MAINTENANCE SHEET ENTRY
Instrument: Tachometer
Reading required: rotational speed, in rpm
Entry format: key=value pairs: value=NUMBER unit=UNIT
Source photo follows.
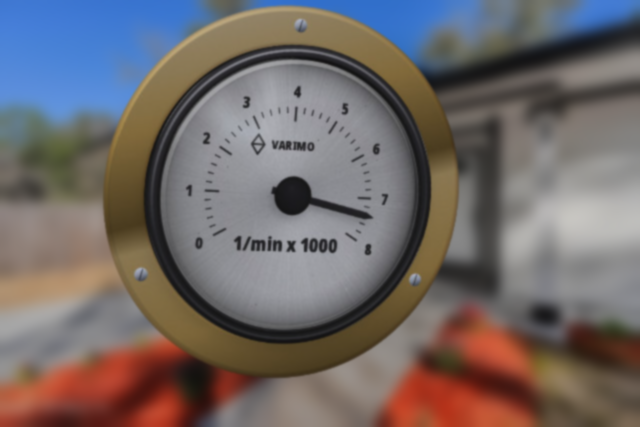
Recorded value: value=7400 unit=rpm
